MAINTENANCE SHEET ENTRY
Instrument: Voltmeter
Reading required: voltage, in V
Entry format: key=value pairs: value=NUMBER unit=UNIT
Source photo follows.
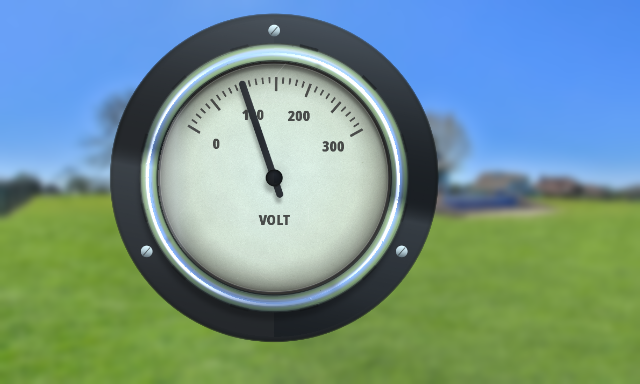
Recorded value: value=100 unit=V
